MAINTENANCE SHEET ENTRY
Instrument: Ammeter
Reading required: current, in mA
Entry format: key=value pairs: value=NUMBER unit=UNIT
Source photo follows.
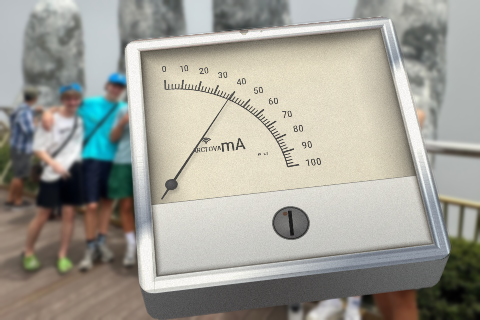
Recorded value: value=40 unit=mA
